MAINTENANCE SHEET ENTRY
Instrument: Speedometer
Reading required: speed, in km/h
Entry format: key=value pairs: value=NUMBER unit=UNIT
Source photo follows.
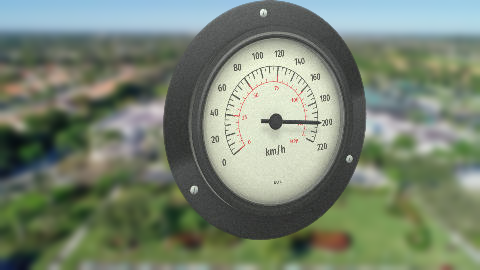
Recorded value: value=200 unit=km/h
